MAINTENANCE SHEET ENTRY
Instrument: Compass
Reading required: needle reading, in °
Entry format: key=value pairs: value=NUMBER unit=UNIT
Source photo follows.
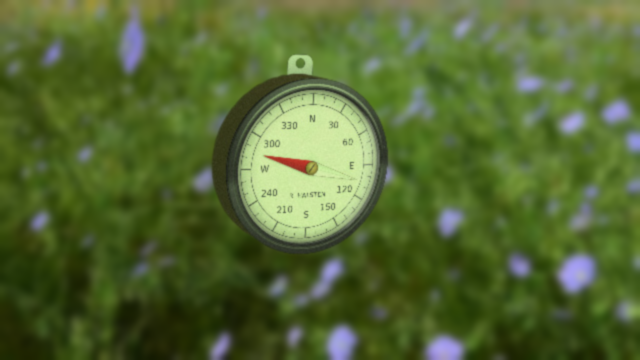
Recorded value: value=285 unit=°
